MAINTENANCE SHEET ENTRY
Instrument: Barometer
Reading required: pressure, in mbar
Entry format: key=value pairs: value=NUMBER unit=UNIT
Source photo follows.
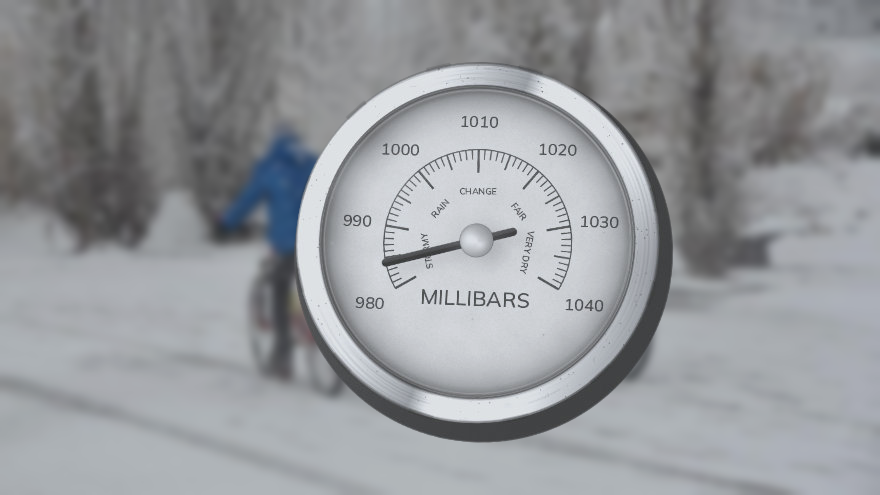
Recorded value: value=984 unit=mbar
